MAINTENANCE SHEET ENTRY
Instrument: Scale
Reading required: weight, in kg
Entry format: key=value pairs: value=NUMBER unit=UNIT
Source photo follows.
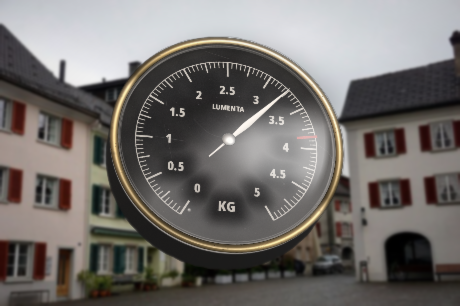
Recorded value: value=3.25 unit=kg
